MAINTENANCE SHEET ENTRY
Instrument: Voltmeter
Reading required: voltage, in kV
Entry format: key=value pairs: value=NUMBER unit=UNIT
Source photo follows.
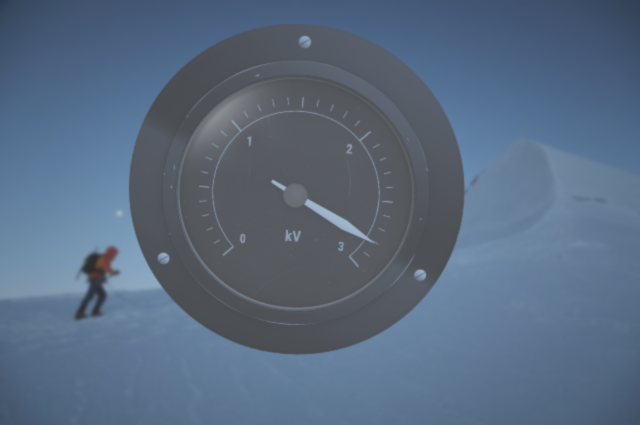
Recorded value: value=2.8 unit=kV
